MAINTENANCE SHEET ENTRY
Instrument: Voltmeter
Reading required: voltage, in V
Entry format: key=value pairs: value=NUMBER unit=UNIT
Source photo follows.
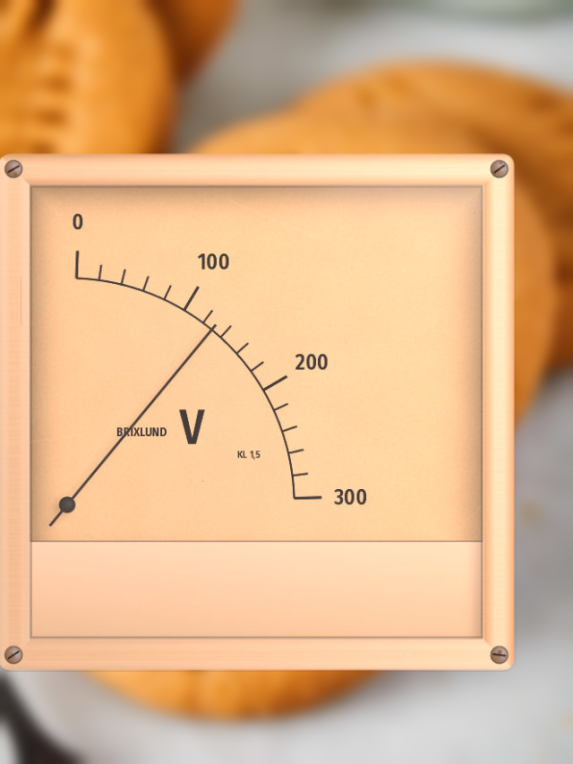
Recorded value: value=130 unit=V
